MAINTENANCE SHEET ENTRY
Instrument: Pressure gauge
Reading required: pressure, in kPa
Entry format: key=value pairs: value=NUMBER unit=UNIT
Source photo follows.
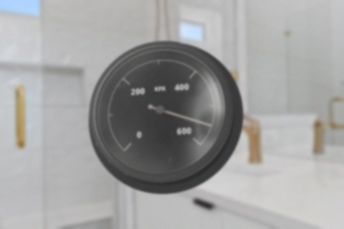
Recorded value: value=550 unit=kPa
